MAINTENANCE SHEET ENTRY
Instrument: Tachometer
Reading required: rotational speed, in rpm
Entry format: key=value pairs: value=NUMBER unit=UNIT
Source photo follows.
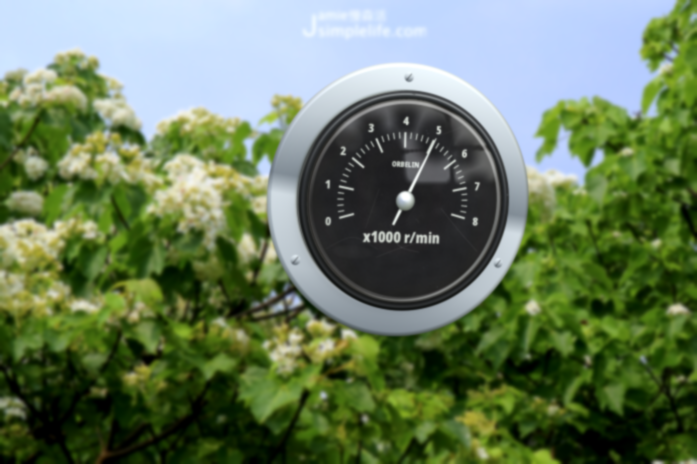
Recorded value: value=5000 unit=rpm
